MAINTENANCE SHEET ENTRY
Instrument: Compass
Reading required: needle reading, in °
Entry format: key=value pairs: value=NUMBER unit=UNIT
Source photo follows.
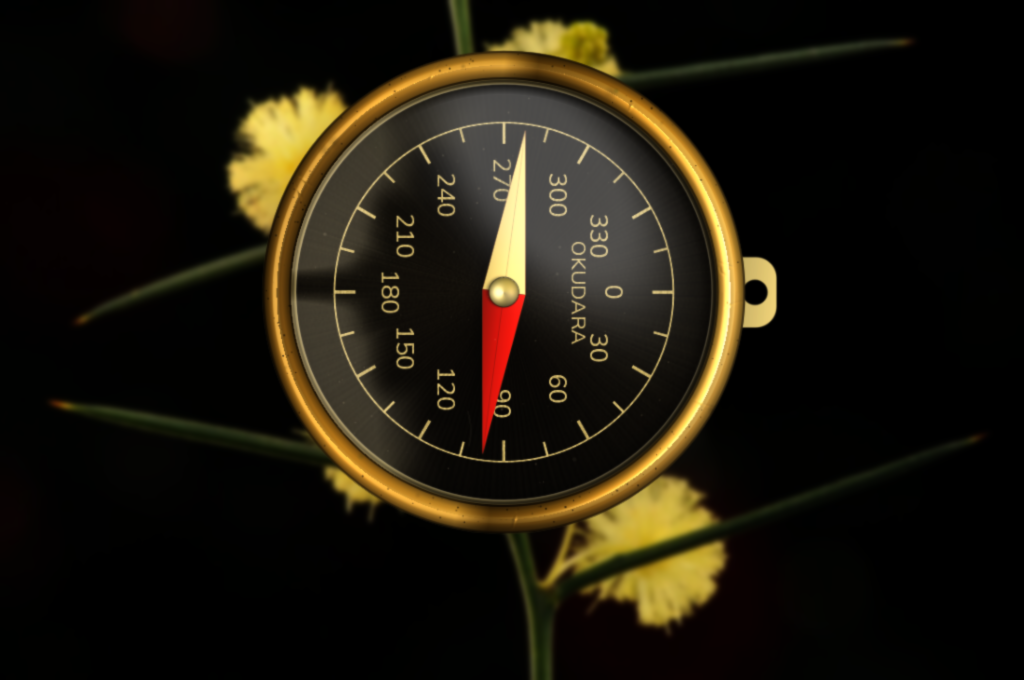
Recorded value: value=97.5 unit=°
